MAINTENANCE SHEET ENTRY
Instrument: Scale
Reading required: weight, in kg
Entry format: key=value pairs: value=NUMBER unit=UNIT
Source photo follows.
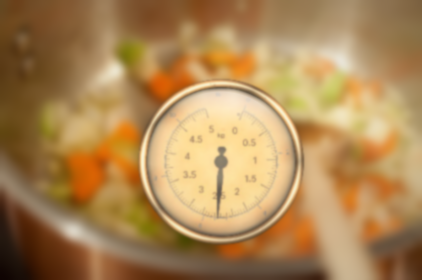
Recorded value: value=2.5 unit=kg
